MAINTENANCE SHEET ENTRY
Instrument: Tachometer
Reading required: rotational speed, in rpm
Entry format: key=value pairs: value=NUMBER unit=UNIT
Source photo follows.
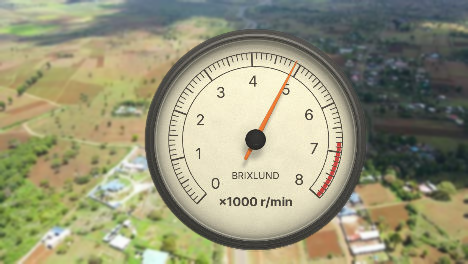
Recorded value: value=4900 unit=rpm
